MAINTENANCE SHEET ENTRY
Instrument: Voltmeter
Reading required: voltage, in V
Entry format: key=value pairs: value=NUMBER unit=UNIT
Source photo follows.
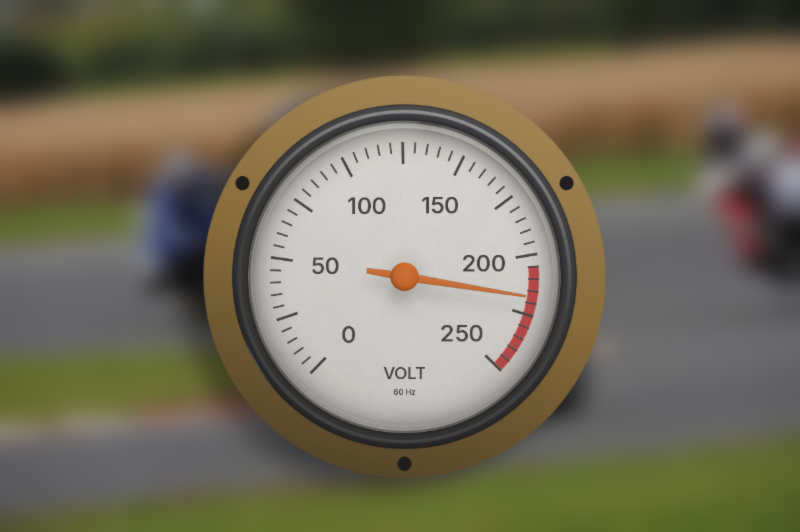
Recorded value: value=217.5 unit=V
